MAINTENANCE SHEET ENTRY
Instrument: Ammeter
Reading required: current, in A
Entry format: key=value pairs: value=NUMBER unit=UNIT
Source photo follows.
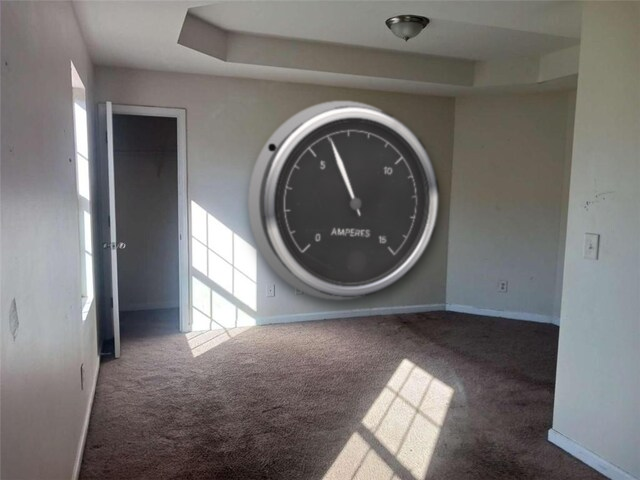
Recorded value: value=6 unit=A
